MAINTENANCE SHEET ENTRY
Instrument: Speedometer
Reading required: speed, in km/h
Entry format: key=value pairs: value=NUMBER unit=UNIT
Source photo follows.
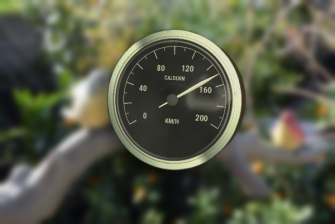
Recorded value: value=150 unit=km/h
